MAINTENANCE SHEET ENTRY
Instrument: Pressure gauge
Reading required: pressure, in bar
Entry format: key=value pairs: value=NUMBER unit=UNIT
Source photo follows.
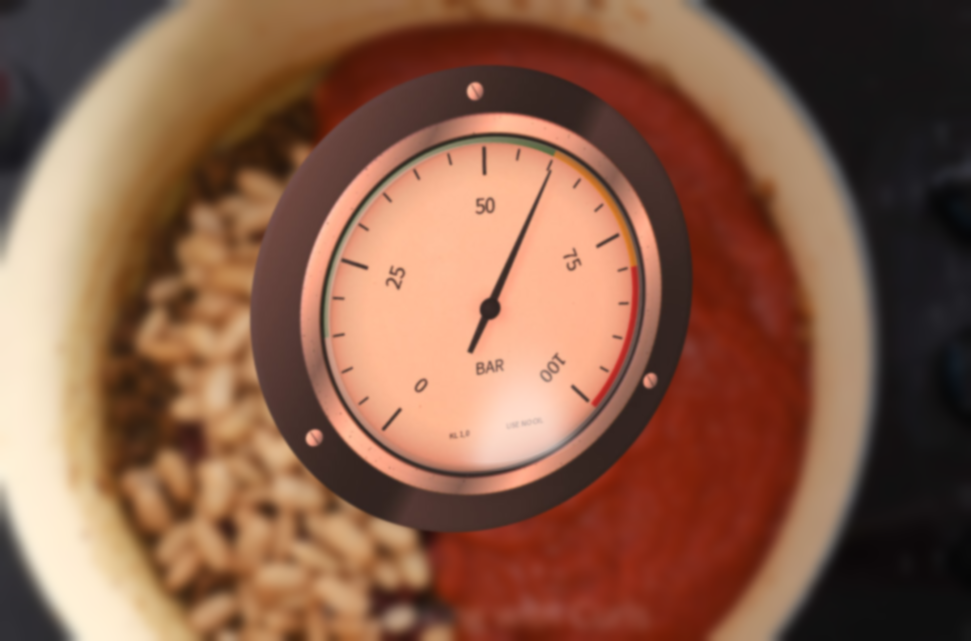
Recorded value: value=60 unit=bar
